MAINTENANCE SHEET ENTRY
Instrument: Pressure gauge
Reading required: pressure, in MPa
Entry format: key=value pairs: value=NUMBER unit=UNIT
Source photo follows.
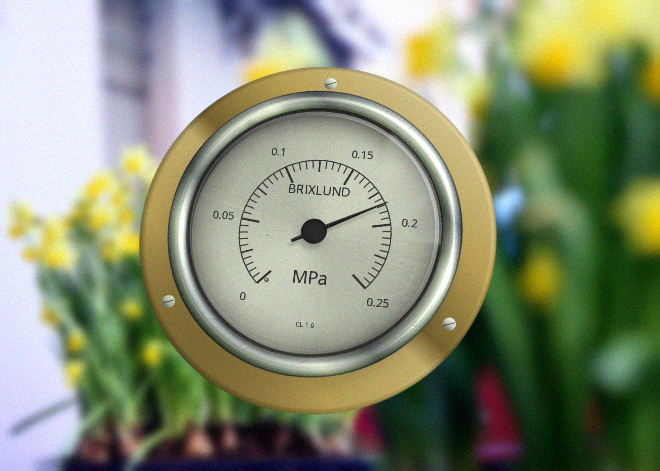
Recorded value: value=0.185 unit=MPa
